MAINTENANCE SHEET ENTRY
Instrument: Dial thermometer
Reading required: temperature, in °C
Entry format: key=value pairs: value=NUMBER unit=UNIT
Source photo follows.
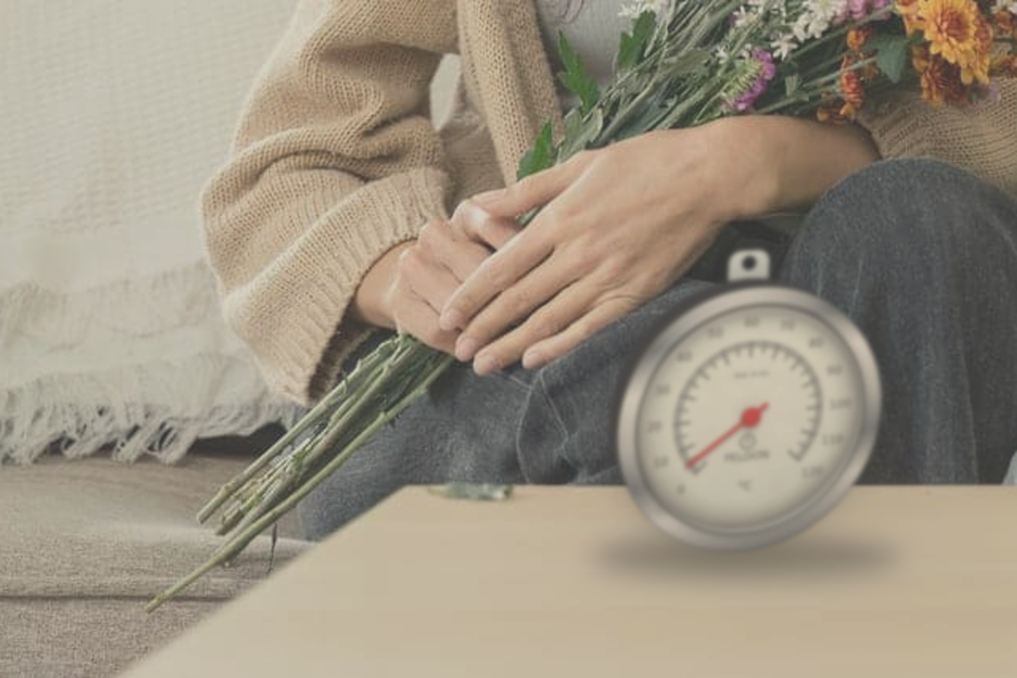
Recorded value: value=5 unit=°C
